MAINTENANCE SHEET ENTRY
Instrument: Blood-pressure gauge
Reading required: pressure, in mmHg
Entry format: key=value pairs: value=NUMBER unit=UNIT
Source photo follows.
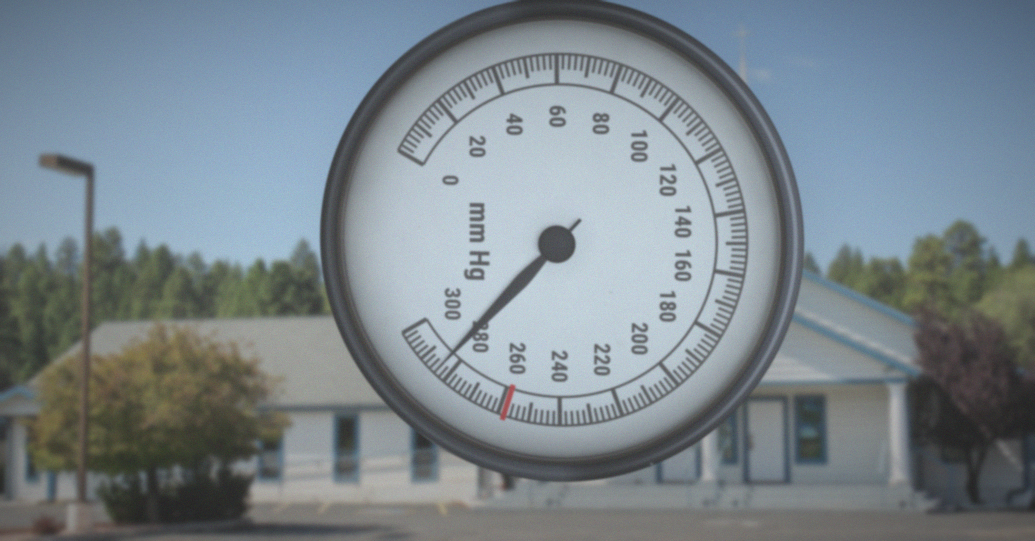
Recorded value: value=284 unit=mmHg
